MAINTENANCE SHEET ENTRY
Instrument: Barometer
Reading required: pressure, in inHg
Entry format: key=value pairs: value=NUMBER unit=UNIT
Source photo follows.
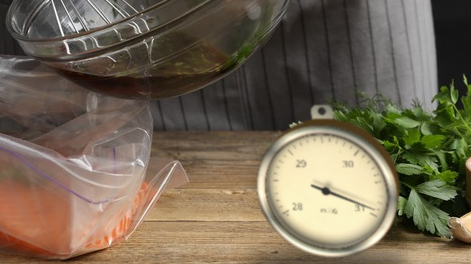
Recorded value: value=30.9 unit=inHg
